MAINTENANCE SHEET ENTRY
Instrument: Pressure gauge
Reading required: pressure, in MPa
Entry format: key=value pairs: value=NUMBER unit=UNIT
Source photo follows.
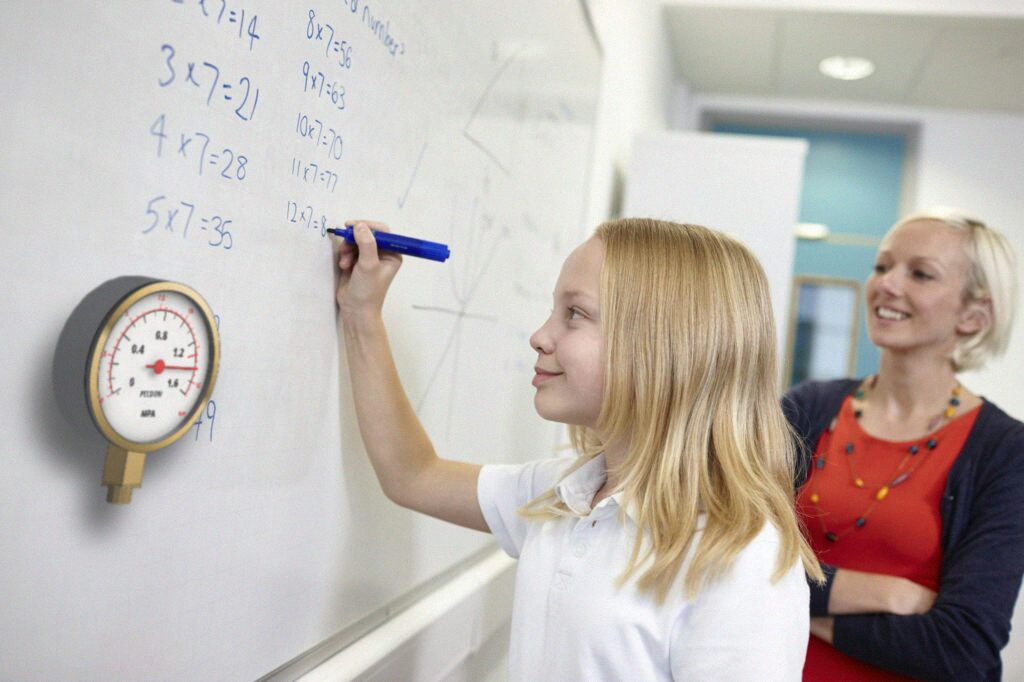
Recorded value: value=1.4 unit=MPa
